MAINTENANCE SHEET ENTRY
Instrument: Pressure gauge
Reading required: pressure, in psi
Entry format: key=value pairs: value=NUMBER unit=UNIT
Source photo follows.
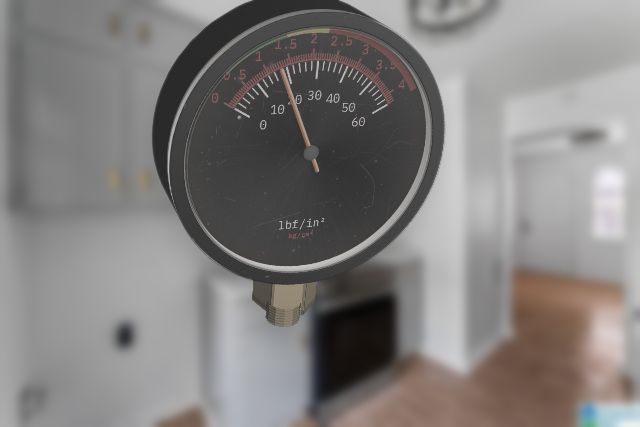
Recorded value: value=18 unit=psi
